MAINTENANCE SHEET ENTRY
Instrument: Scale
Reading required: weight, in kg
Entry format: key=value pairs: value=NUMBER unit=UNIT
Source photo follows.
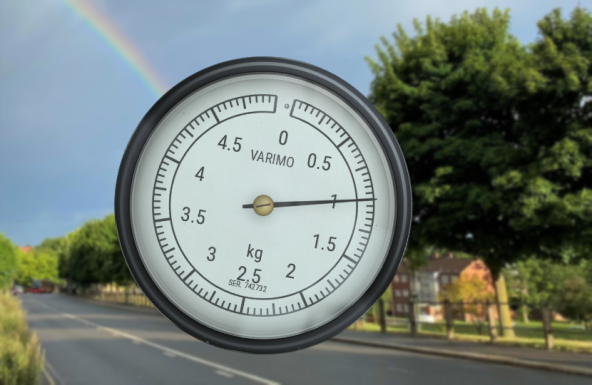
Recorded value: value=1 unit=kg
